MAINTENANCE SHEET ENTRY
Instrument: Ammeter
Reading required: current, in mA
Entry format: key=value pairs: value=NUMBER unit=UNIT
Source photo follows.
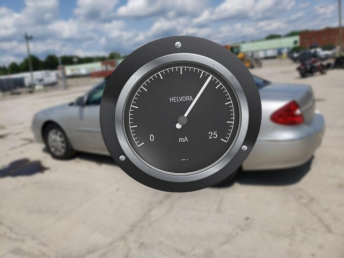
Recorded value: value=16 unit=mA
